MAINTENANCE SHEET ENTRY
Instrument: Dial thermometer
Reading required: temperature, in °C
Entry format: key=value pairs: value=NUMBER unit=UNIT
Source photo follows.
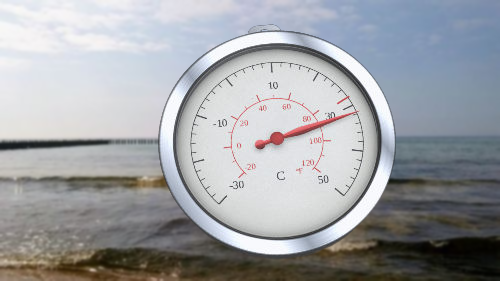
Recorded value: value=32 unit=°C
